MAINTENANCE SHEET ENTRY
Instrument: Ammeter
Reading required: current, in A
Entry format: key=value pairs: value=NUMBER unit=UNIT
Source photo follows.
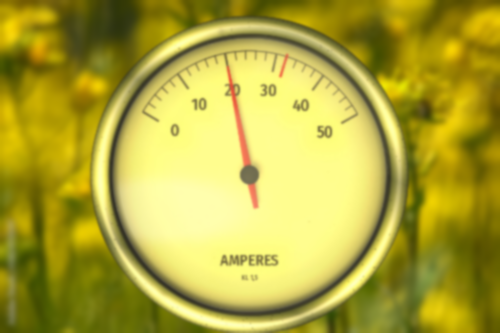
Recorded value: value=20 unit=A
